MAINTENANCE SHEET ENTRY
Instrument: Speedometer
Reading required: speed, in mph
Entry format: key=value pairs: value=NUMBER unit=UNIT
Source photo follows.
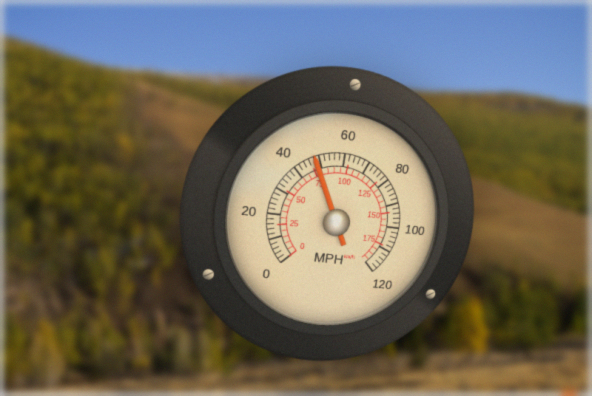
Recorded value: value=48 unit=mph
